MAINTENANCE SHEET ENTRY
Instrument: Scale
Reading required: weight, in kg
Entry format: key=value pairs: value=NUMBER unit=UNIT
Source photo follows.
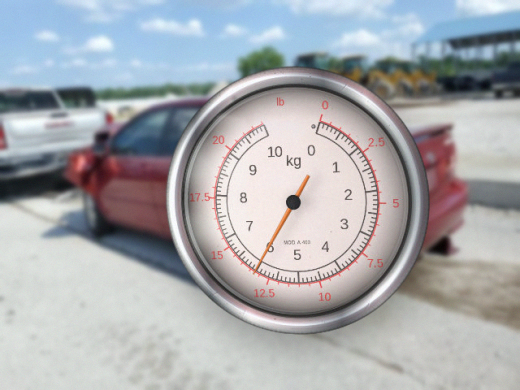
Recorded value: value=6 unit=kg
